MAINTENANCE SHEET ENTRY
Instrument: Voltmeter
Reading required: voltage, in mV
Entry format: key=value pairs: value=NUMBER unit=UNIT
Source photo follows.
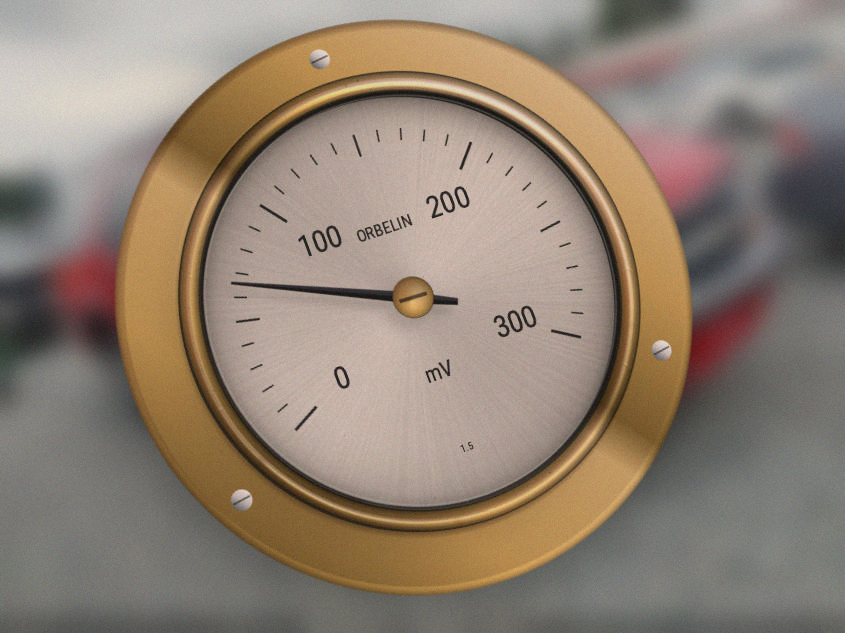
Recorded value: value=65 unit=mV
